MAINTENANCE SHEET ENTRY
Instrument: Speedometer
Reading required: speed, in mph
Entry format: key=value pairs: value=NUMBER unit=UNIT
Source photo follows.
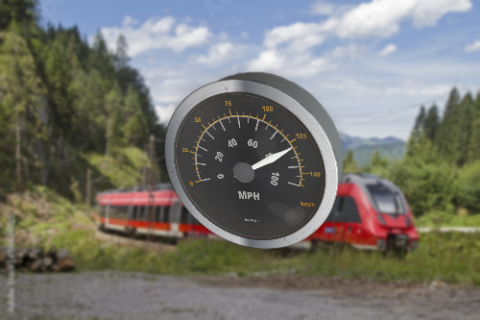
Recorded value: value=80 unit=mph
